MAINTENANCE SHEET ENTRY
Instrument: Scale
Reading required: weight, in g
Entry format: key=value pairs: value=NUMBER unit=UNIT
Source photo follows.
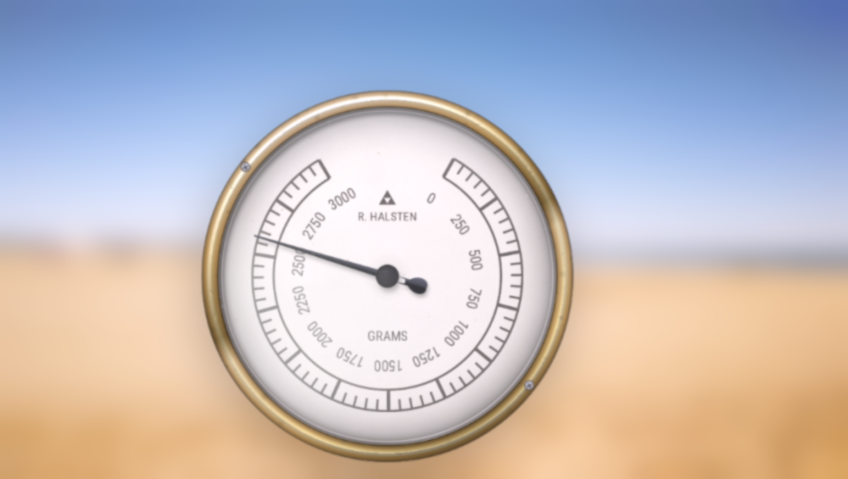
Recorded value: value=2575 unit=g
